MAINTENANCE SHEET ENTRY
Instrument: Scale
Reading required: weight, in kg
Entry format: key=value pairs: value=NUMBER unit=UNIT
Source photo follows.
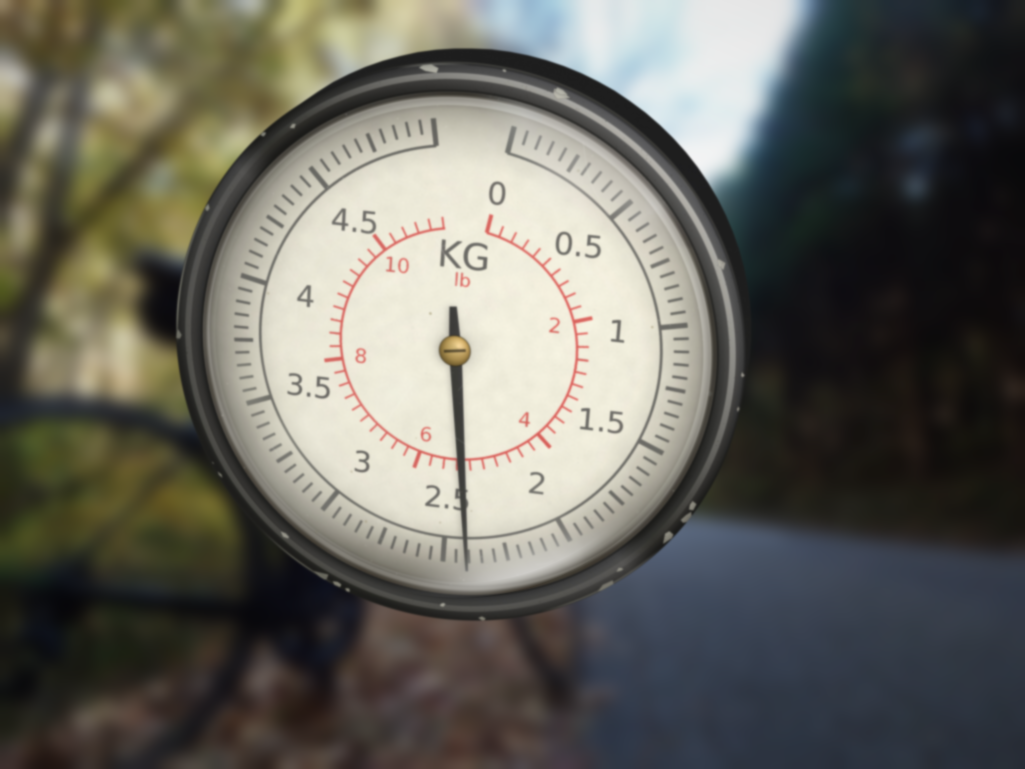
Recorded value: value=2.4 unit=kg
